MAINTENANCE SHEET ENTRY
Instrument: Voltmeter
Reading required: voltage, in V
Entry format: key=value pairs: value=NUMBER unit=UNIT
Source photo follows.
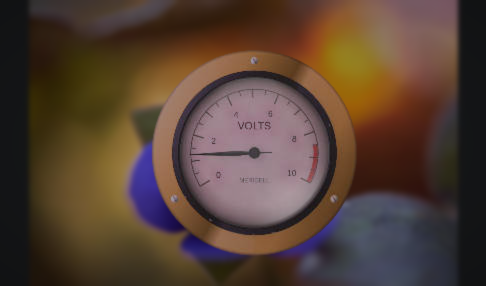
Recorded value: value=1.25 unit=V
